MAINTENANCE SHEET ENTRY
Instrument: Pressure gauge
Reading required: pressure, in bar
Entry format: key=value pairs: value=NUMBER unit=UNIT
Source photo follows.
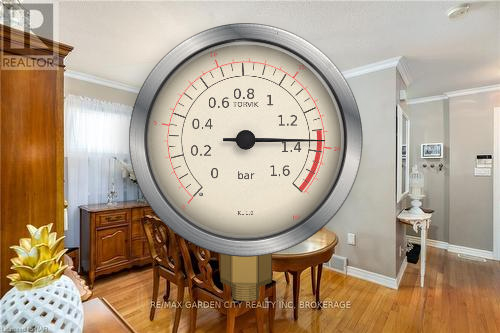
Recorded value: value=1.35 unit=bar
